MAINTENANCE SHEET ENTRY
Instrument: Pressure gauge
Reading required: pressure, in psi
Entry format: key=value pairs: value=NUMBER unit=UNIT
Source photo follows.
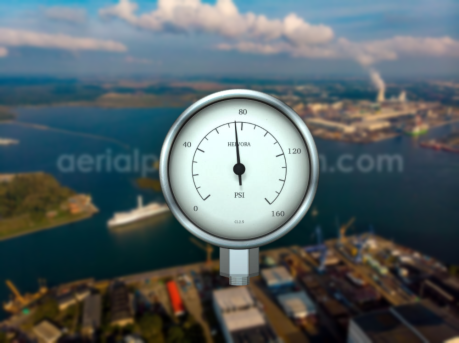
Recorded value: value=75 unit=psi
